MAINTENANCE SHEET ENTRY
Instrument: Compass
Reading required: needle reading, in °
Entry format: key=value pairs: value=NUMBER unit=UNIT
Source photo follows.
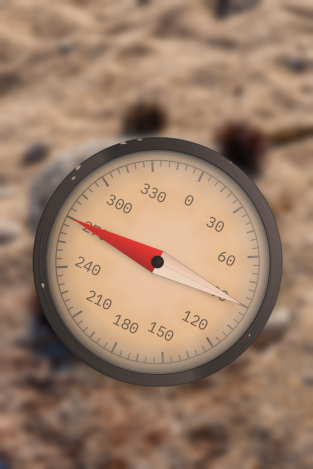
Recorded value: value=270 unit=°
